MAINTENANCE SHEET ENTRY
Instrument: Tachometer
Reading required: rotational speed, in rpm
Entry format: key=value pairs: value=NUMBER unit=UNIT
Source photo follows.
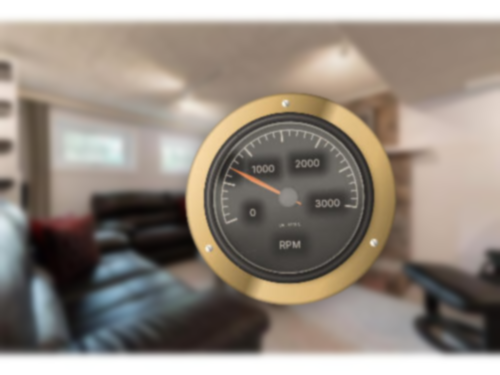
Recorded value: value=700 unit=rpm
